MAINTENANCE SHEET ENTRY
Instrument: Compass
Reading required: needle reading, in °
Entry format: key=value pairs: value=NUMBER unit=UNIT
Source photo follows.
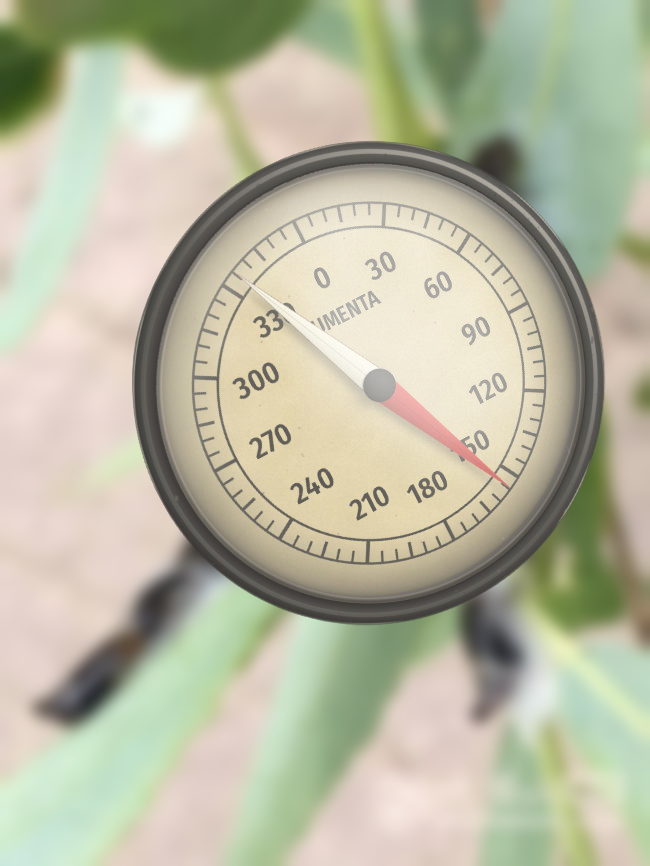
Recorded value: value=155 unit=°
